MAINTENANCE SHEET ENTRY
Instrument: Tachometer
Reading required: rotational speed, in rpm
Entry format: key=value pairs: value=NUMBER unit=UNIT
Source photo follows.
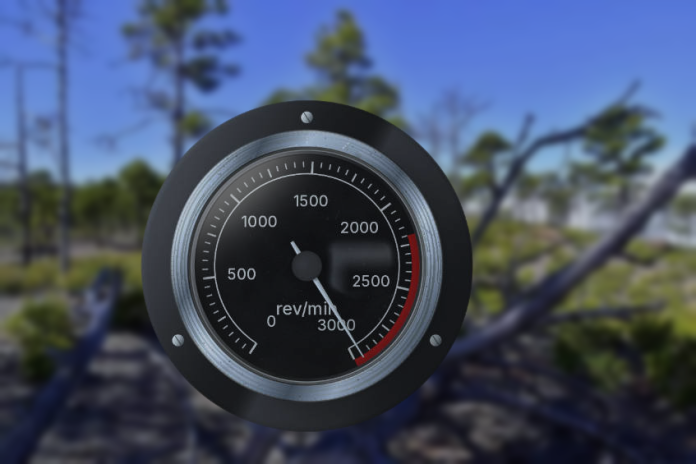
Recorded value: value=2950 unit=rpm
